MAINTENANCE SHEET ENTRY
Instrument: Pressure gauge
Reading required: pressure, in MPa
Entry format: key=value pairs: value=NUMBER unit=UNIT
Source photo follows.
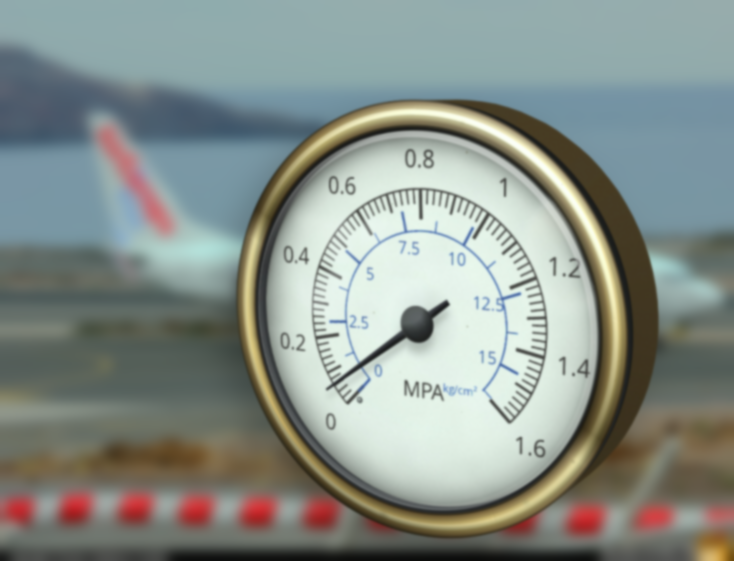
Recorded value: value=0.06 unit=MPa
